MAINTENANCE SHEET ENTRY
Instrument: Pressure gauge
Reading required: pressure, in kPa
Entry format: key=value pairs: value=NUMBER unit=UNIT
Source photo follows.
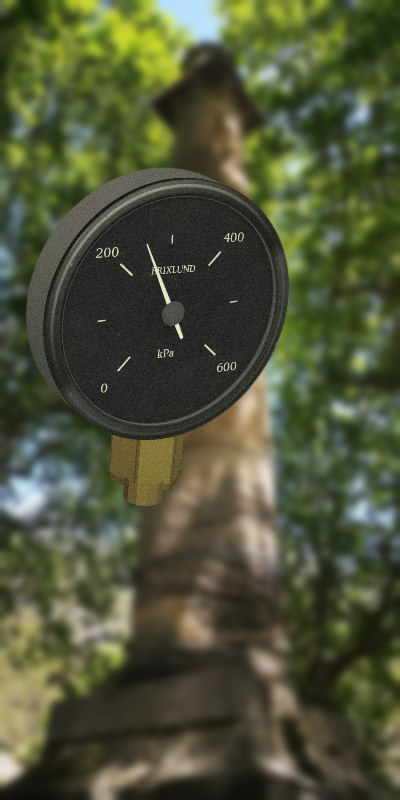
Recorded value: value=250 unit=kPa
